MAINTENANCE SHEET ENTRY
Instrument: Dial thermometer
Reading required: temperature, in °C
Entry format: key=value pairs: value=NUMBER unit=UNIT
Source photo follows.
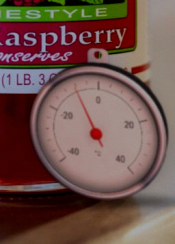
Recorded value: value=-8 unit=°C
